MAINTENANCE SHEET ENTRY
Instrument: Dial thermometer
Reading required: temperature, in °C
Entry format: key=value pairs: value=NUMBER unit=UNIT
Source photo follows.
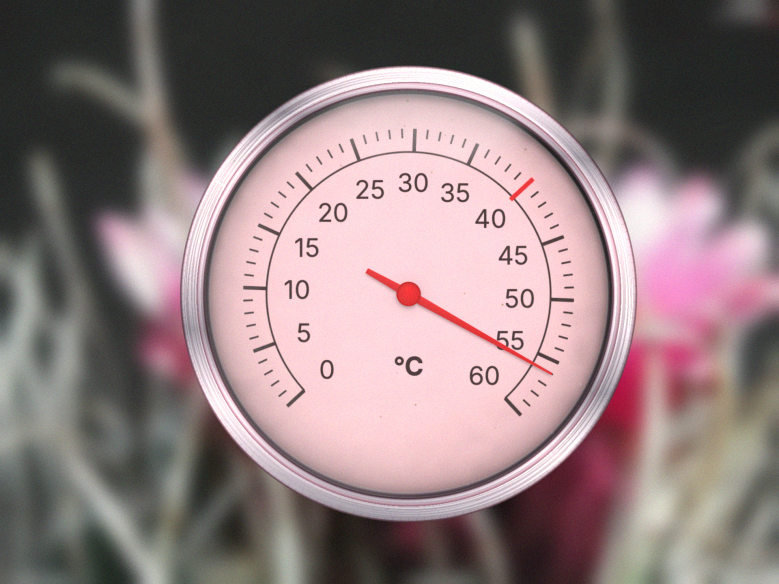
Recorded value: value=56 unit=°C
